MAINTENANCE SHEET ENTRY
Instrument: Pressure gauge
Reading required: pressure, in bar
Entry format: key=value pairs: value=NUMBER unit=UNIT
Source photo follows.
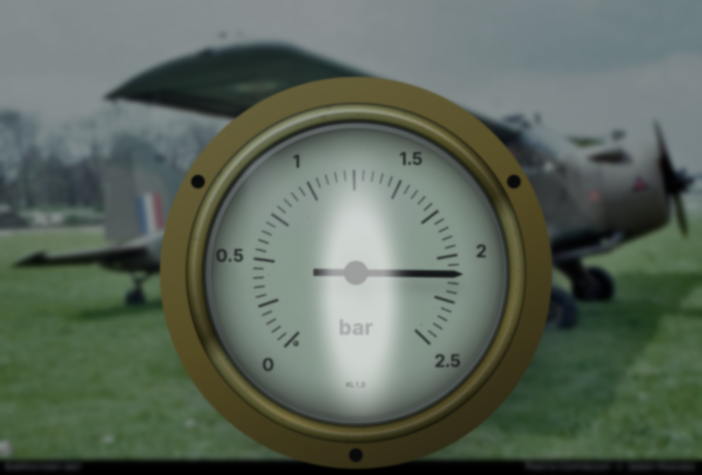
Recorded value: value=2.1 unit=bar
